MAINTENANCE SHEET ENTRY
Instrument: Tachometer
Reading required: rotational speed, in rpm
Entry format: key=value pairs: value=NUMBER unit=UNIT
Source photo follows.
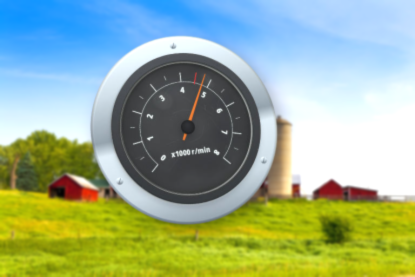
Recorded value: value=4750 unit=rpm
